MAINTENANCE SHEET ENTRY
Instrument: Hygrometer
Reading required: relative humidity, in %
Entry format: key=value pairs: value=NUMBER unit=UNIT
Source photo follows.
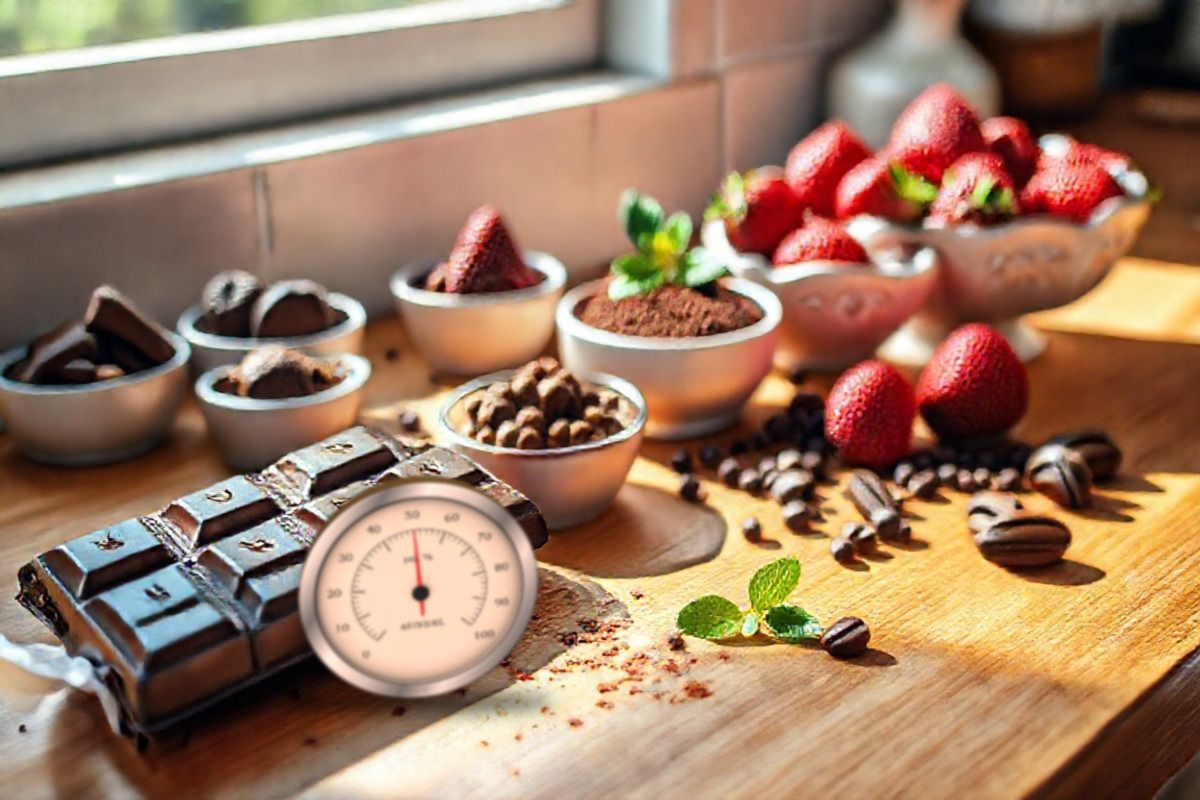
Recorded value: value=50 unit=%
